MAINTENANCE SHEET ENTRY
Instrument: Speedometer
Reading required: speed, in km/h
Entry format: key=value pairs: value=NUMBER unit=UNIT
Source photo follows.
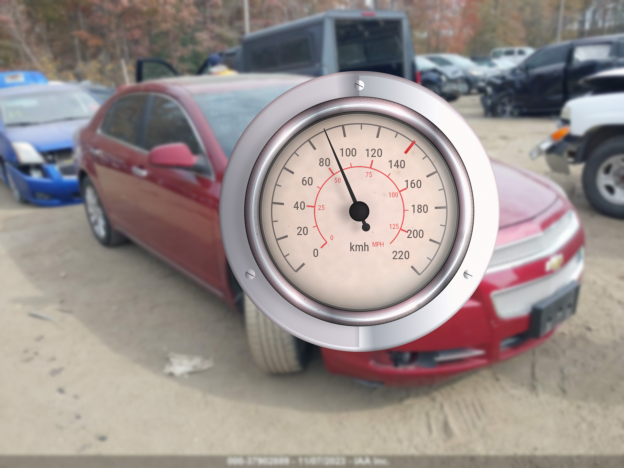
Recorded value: value=90 unit=km/h
